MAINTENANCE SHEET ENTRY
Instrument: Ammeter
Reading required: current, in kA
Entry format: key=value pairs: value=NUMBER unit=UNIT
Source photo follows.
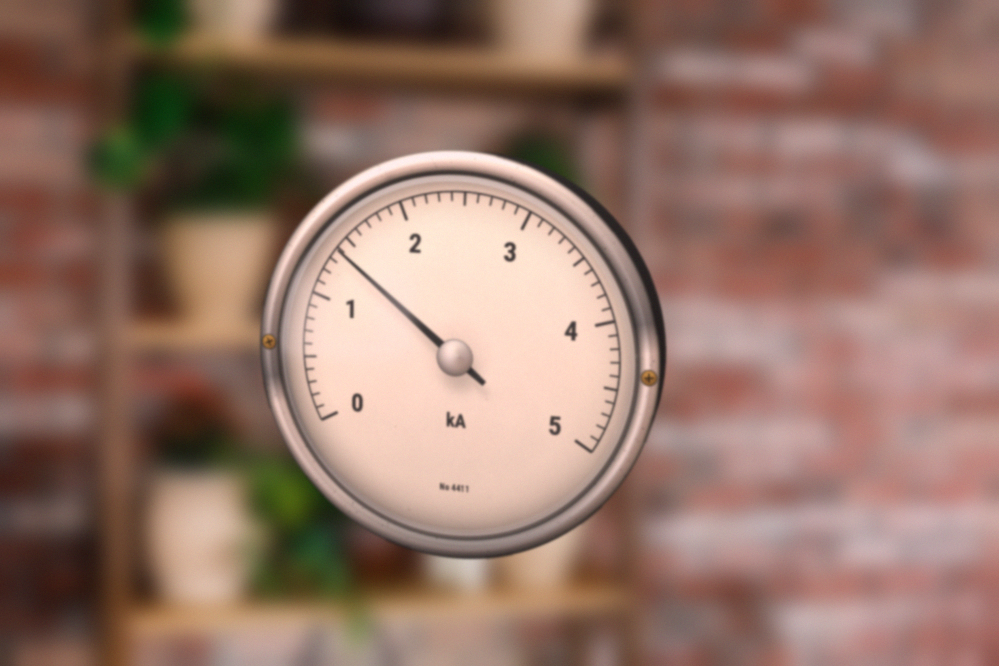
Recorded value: value=1.4 unit=kA
